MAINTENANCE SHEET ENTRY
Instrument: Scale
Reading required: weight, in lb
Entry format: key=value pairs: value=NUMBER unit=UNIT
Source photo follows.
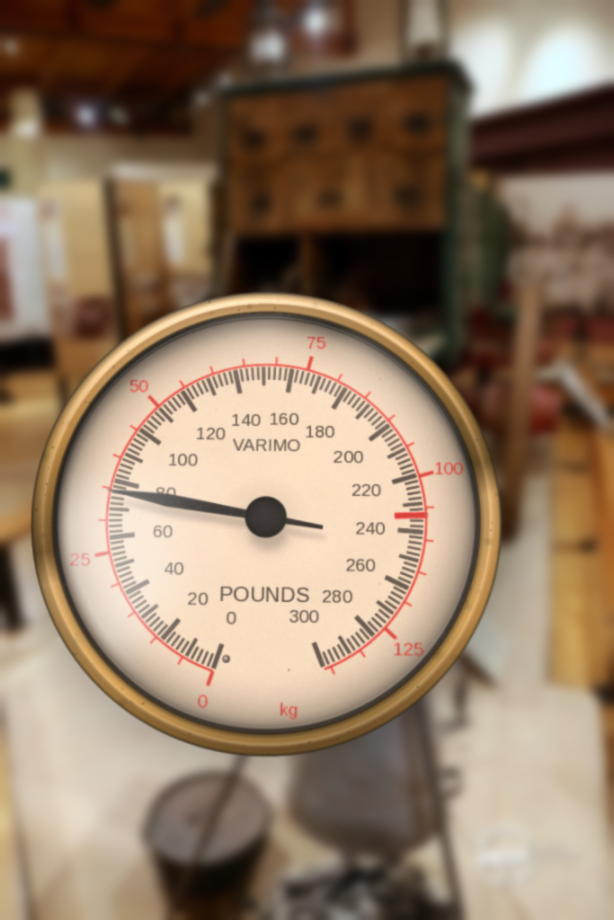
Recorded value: value=76 unit=lb
